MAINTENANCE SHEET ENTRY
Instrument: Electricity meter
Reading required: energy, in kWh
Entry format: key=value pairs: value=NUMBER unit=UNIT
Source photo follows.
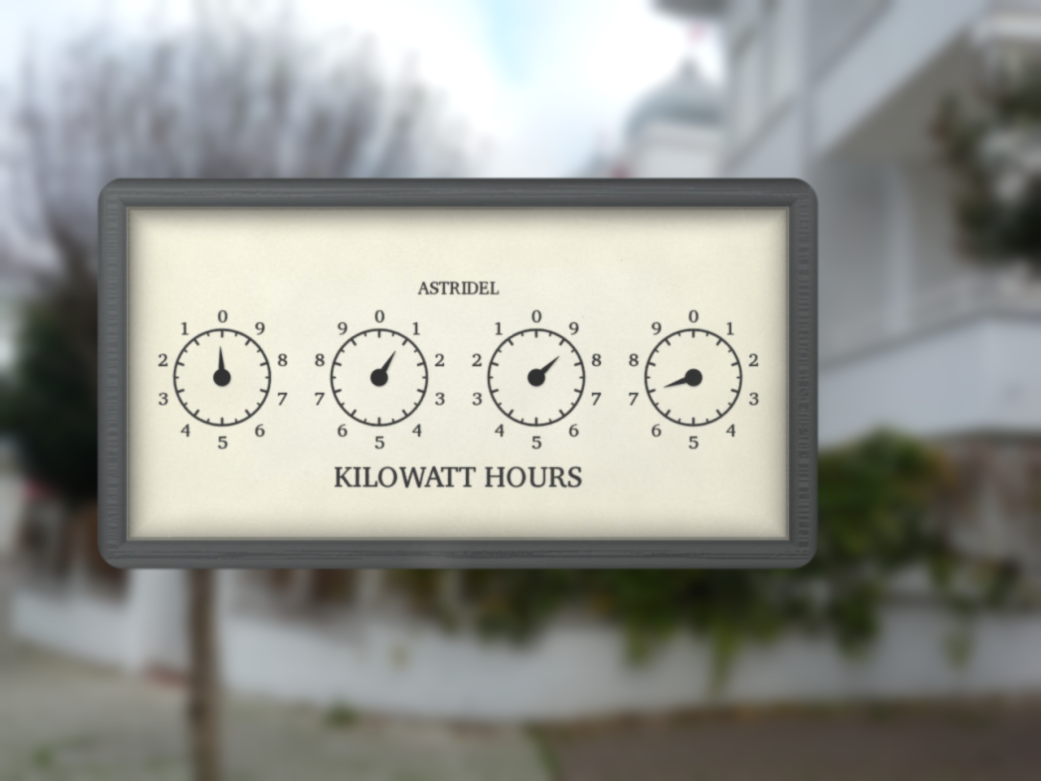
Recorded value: value=87 unit=kWh
